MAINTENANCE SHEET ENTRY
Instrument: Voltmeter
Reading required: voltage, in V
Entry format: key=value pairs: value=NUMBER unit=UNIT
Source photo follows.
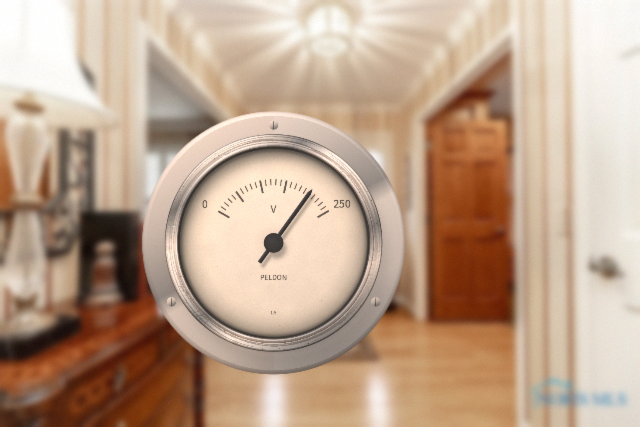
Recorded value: value=200 unit=V
